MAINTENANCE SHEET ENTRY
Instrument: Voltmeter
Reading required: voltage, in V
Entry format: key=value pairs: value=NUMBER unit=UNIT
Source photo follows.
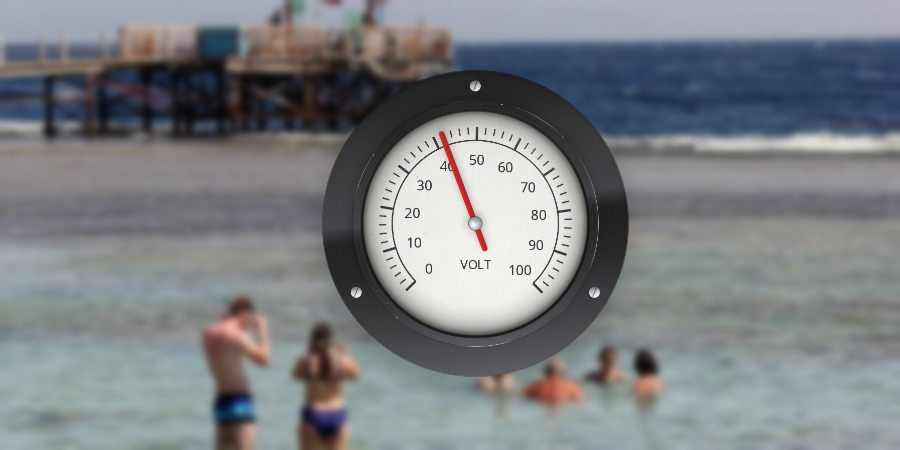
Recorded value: value=42 unit=V
